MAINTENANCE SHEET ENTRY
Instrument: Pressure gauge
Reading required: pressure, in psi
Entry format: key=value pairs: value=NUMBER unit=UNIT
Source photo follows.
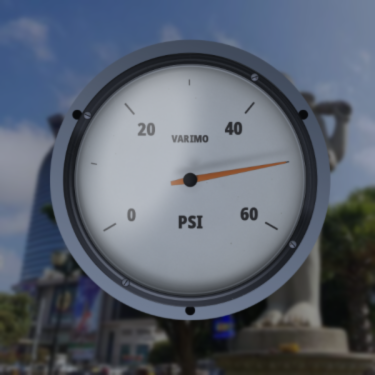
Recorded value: value=50 unit=psi
